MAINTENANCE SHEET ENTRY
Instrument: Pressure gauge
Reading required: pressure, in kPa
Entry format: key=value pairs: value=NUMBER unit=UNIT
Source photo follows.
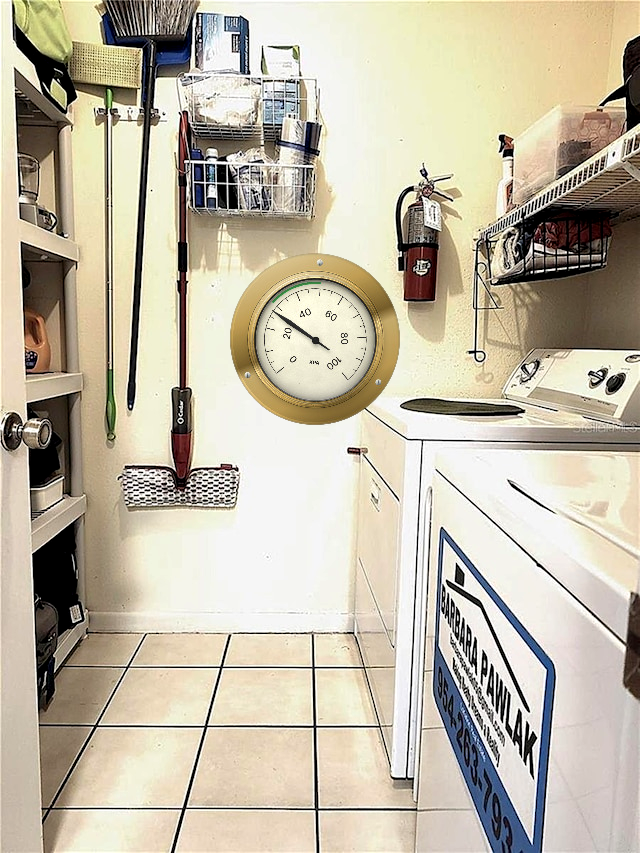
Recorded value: value=27.5 unit=kPa
